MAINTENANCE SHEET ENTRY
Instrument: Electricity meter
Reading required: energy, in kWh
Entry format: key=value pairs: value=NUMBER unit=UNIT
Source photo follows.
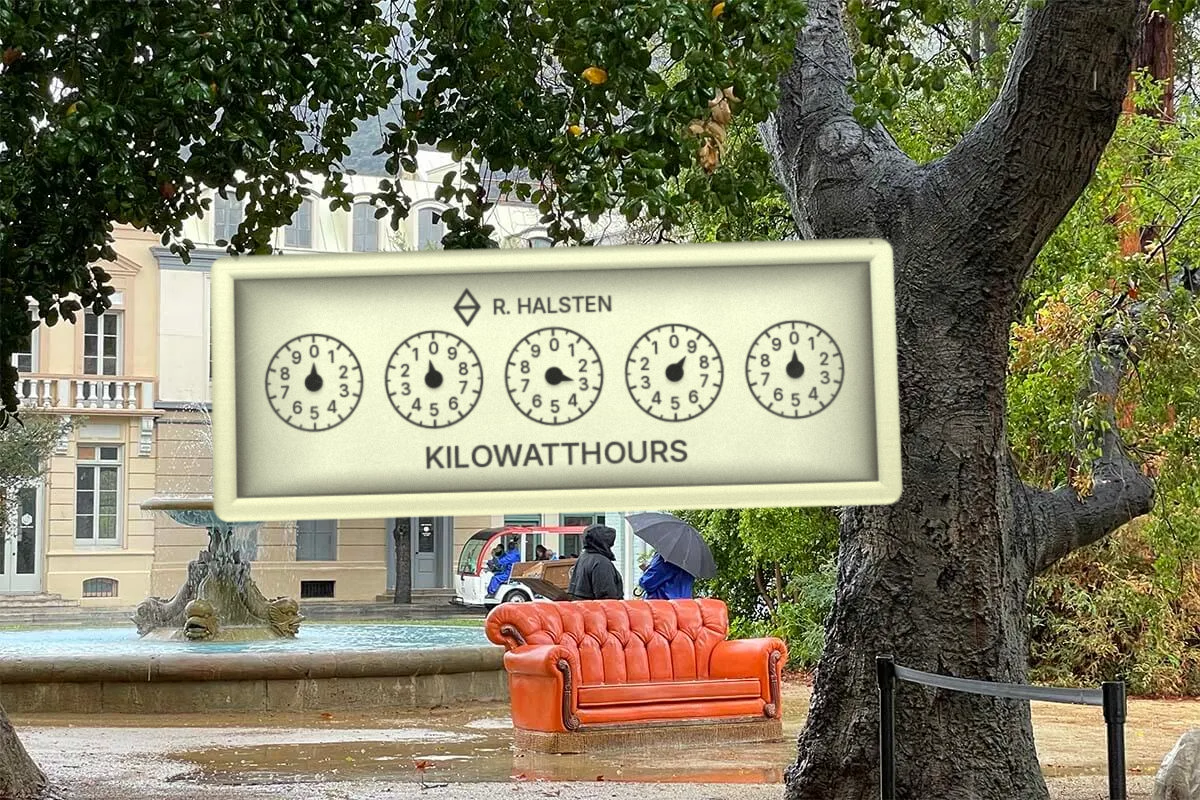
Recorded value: value=290 unit=kWh
